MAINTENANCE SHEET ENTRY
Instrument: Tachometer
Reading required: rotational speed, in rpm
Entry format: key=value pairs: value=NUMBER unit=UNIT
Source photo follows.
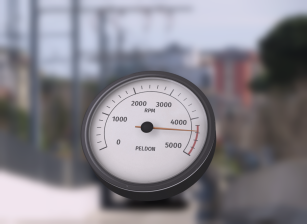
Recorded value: value=4400 unit=rpm
